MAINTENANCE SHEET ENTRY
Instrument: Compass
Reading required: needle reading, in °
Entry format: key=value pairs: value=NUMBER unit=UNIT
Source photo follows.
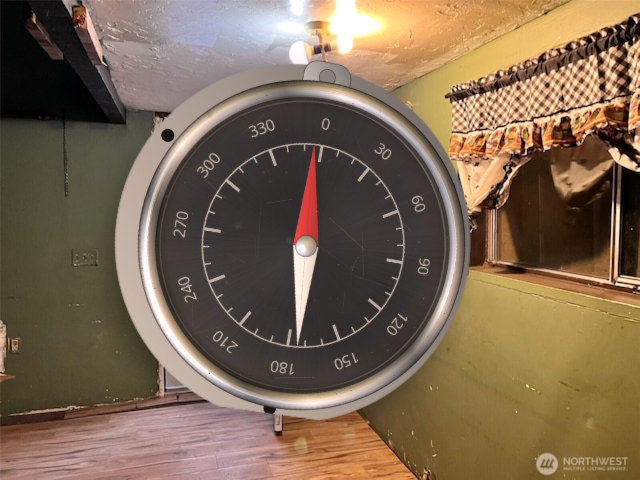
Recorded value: value=355 unit=°
